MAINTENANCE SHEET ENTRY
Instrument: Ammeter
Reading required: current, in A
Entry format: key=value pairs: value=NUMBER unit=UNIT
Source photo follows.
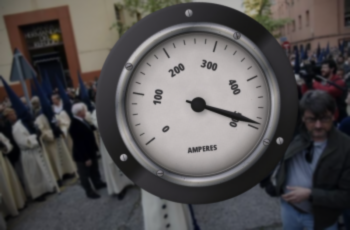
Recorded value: value=490 unit=A
